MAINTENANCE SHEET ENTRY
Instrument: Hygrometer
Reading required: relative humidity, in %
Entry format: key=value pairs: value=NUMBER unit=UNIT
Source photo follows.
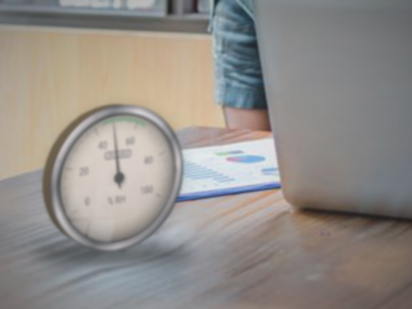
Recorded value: value=48 unit=%
